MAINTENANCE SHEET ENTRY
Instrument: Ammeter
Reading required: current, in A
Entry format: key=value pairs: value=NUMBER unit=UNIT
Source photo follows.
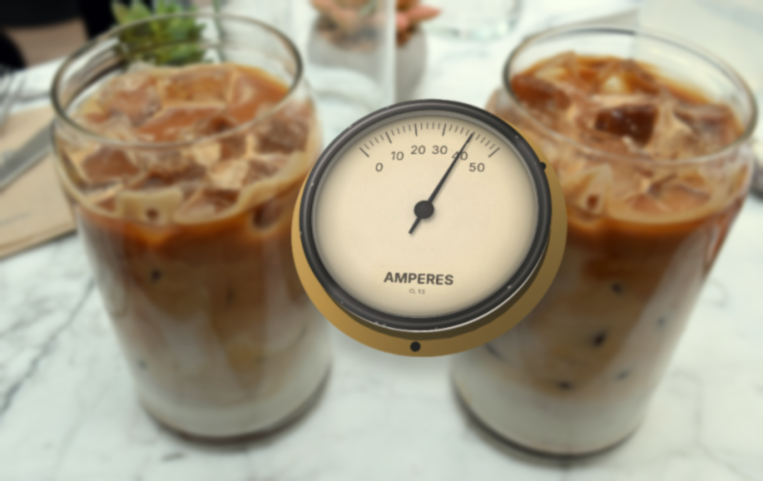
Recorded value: value=40 unit=A
